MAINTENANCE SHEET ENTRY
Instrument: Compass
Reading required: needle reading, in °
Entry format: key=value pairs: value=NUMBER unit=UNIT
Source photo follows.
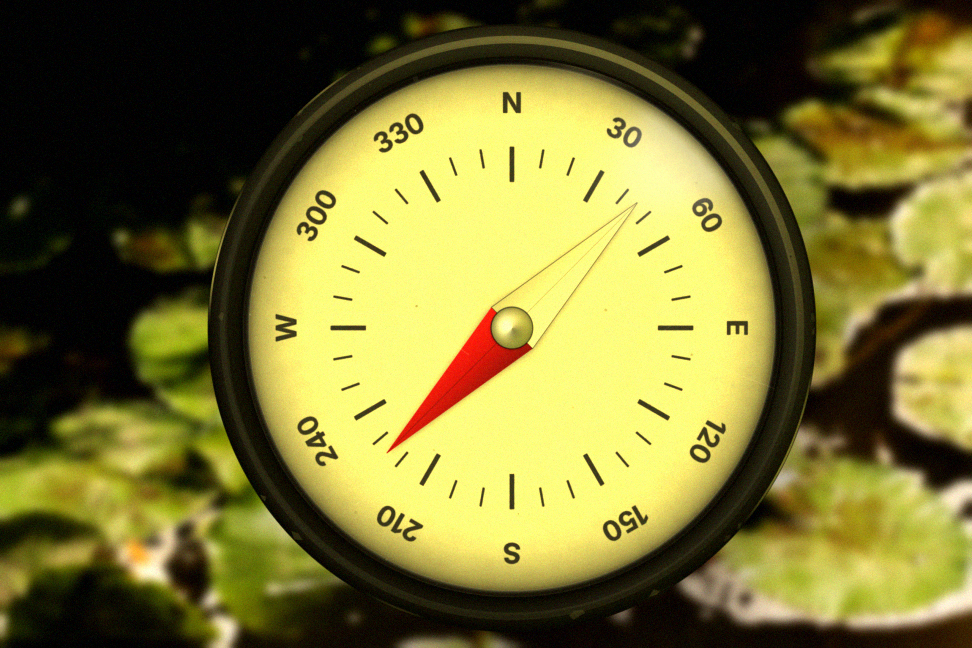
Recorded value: value=225 unit=°
